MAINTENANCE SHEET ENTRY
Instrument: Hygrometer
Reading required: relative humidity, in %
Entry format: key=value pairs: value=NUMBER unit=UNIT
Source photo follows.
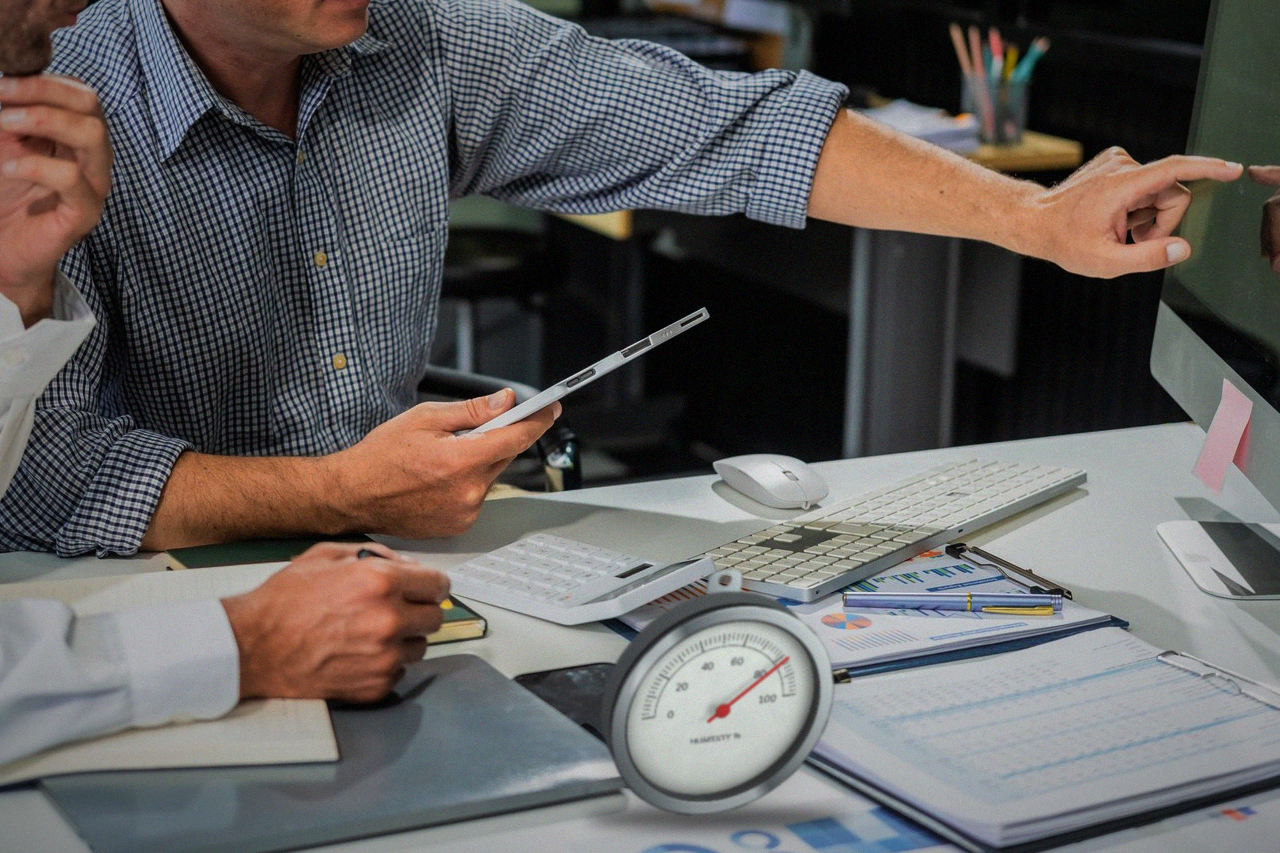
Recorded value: value=80 unit=%
